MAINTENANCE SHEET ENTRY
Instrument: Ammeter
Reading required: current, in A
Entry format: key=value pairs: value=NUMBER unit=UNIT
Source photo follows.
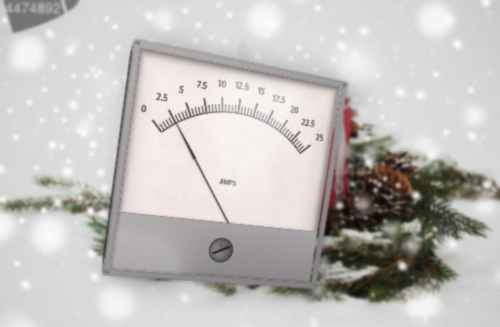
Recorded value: value=2.5 unit=A
